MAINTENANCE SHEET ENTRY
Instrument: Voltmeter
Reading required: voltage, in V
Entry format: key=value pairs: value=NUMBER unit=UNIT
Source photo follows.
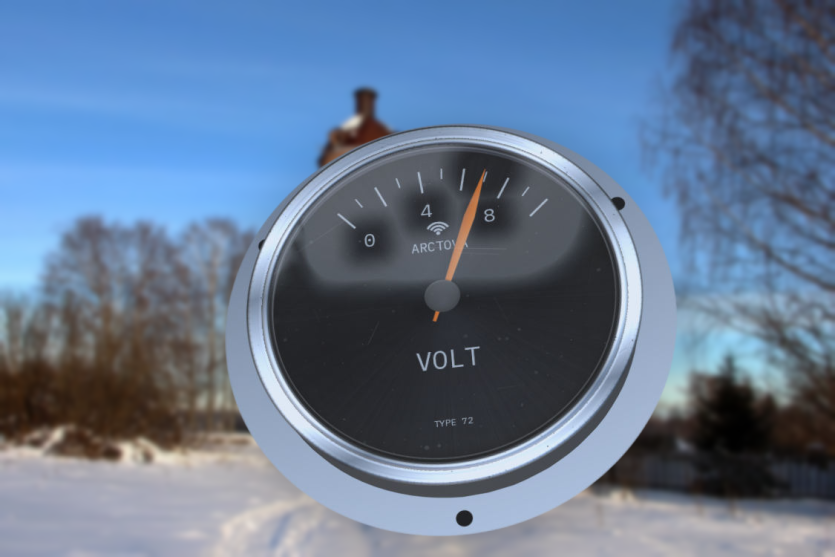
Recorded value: value=7 unit=V
